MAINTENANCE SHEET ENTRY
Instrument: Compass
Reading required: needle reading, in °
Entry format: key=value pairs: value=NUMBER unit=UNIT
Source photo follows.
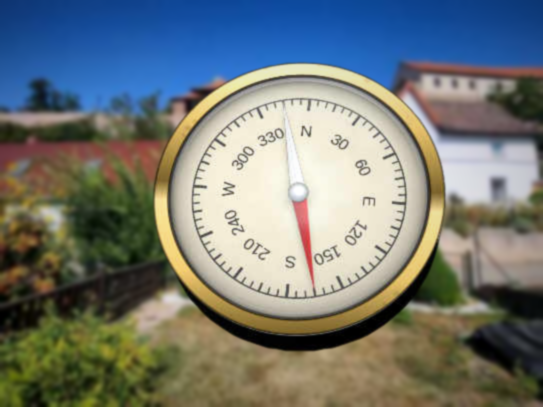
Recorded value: value=165 unit=°
